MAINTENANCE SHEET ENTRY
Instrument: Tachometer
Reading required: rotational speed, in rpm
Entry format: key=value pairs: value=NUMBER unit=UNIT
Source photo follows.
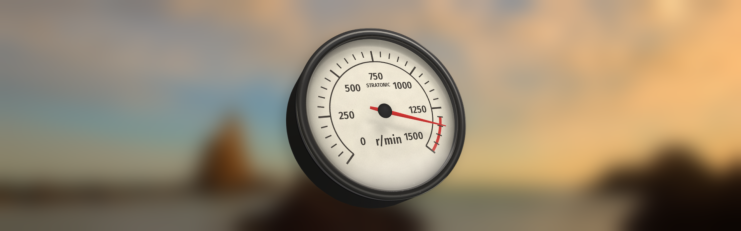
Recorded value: value=1350 unit=rpm
